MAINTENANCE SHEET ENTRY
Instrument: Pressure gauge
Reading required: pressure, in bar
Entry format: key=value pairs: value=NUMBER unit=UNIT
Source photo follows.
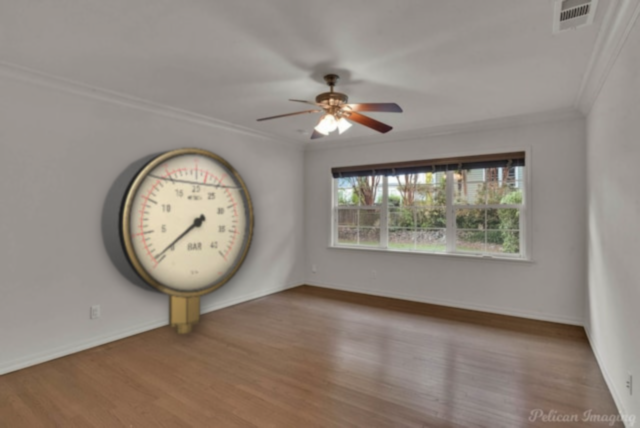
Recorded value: value=1 unit=bar
